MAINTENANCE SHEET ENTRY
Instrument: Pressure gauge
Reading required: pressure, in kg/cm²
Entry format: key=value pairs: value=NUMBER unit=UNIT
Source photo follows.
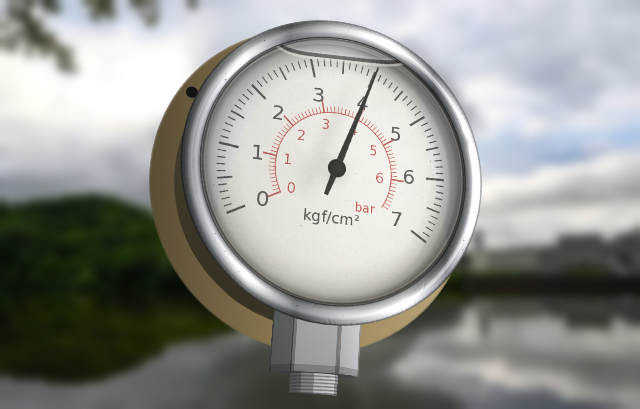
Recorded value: value=4 unit=kg/cm²
